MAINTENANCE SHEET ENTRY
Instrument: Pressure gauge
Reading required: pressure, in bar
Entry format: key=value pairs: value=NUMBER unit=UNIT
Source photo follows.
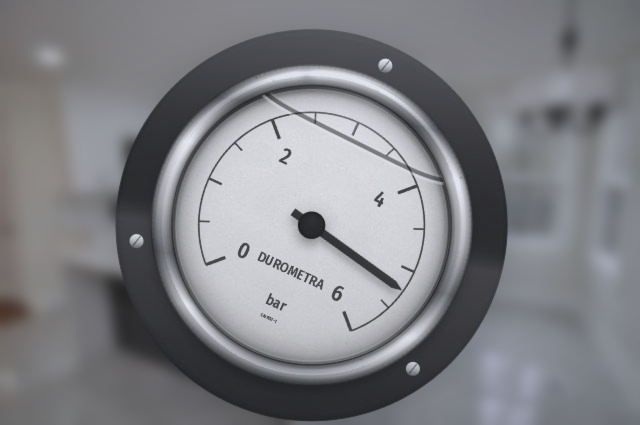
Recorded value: value=5.25 unit=bar
